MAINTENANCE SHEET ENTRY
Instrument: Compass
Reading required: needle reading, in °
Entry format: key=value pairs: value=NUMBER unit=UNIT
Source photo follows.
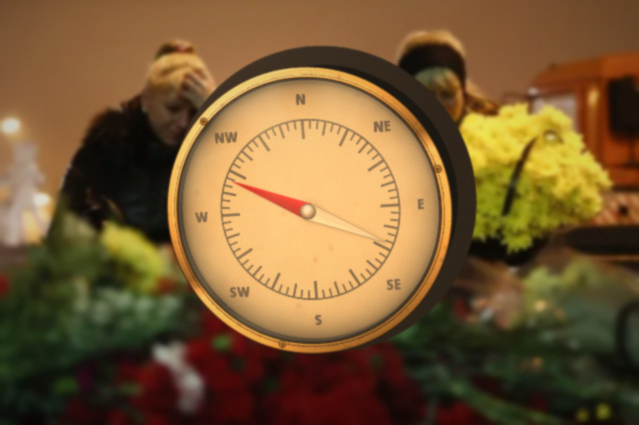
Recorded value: value=295 unit=°
